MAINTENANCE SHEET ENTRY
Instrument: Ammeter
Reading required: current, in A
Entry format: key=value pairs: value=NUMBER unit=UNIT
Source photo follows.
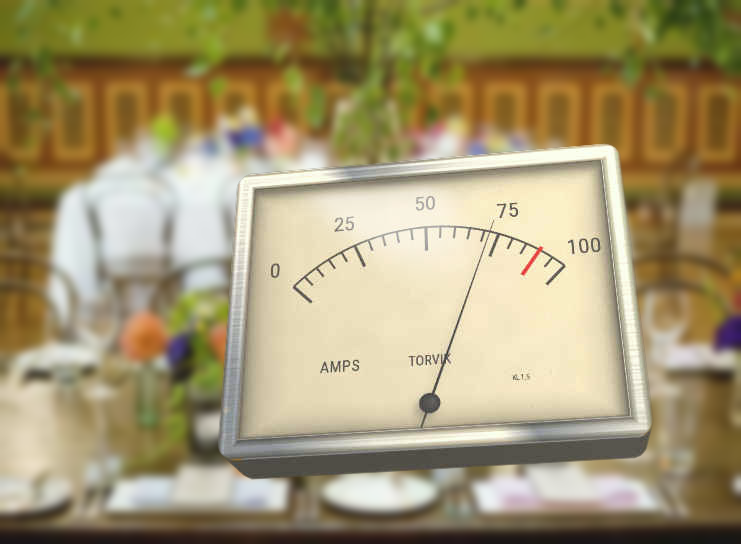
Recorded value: value=72.5 unit=A
